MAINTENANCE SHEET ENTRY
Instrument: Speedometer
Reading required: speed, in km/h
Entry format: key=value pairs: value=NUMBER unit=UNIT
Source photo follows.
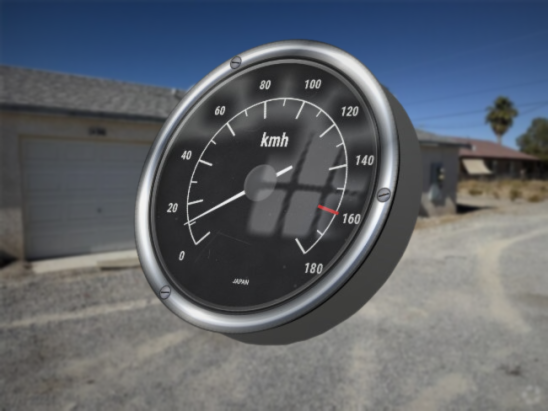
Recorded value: value=10 unit=km/h
